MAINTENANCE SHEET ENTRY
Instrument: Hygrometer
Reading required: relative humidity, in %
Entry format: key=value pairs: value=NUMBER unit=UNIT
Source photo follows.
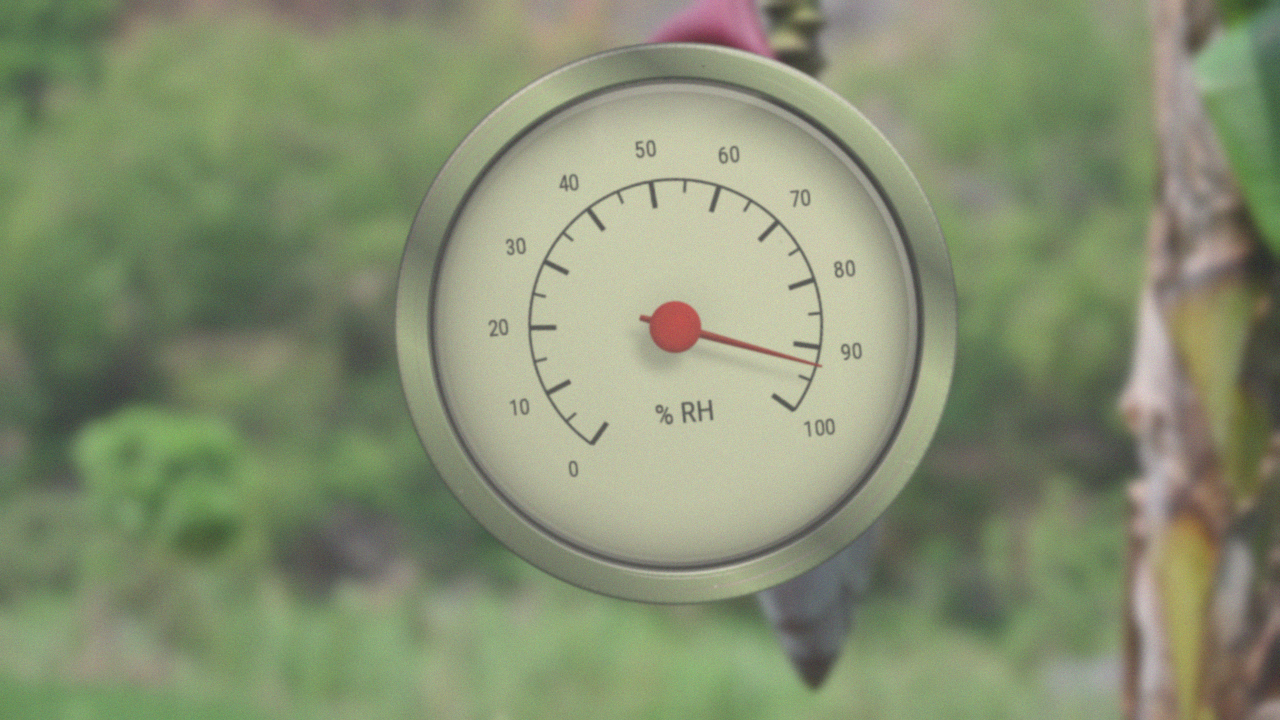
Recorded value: value=92.5 unit=%
